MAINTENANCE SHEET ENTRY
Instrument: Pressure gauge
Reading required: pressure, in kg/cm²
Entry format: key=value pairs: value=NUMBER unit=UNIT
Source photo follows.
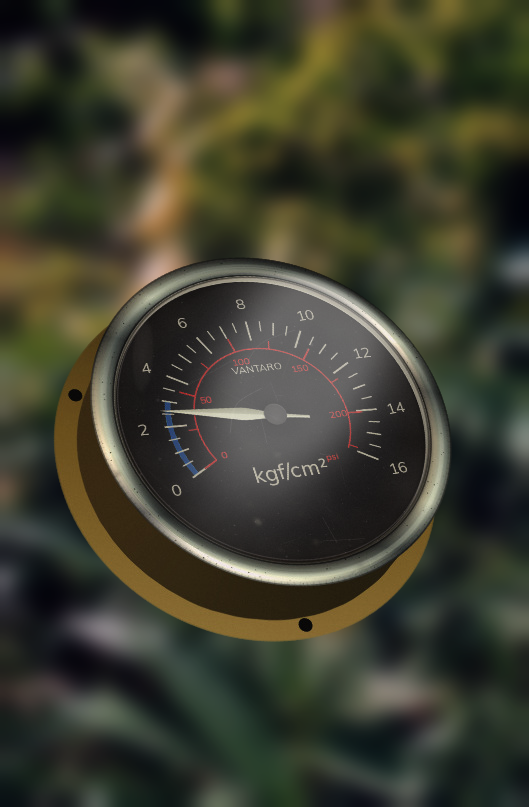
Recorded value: value=2.5 unit=kg/cm²
